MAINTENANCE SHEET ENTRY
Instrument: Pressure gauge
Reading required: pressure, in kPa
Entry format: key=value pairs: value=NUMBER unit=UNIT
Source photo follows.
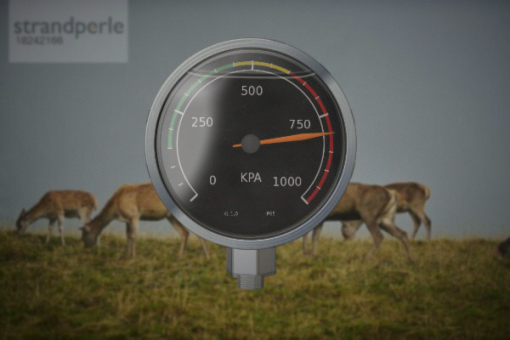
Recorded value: value=800 unit=kPa
